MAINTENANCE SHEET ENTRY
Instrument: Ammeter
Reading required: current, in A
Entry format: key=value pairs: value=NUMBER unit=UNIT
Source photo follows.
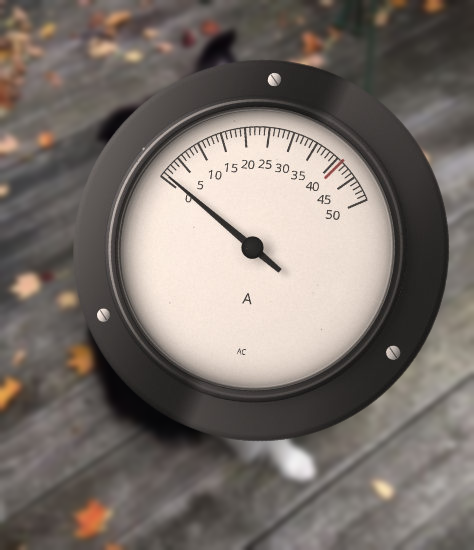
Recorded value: value=1 unit=A
